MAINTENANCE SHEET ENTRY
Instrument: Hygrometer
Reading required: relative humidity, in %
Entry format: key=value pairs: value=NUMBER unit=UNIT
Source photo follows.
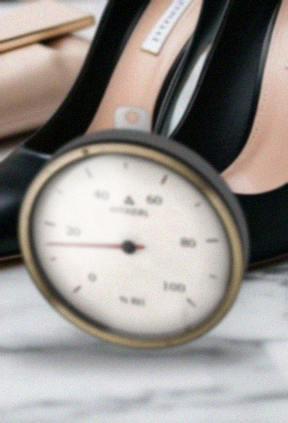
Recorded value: value=15 unit=%
